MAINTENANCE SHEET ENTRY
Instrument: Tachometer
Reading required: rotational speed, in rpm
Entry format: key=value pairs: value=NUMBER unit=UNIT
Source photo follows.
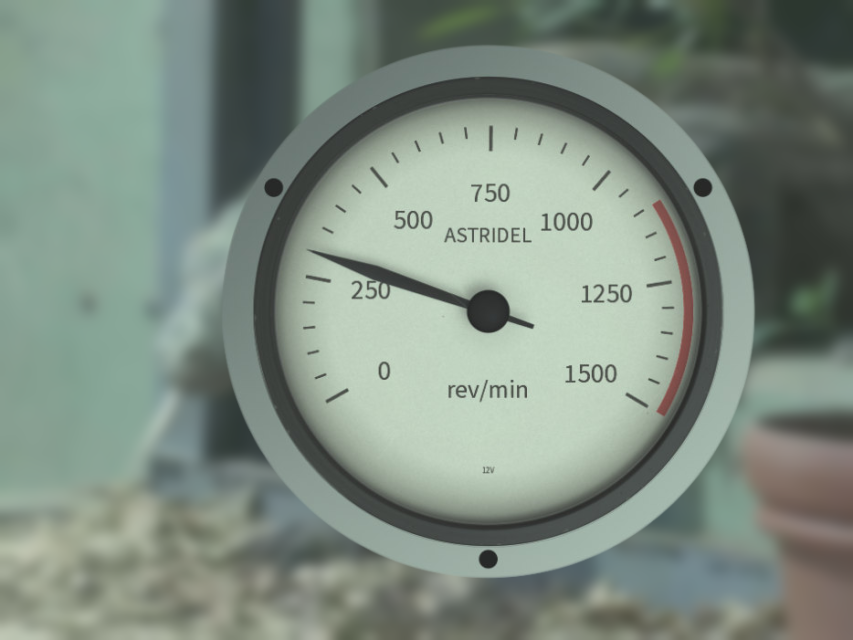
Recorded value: value=300 unit=rpm
